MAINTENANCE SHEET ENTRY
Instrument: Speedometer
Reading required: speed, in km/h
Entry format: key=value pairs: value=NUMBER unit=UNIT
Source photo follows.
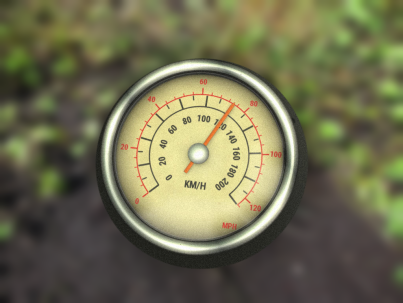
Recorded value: value=120 unit=km/h
